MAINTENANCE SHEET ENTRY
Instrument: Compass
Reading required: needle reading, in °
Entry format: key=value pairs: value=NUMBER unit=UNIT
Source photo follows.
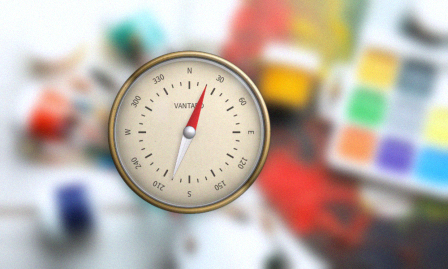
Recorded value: value=20 unit=°
